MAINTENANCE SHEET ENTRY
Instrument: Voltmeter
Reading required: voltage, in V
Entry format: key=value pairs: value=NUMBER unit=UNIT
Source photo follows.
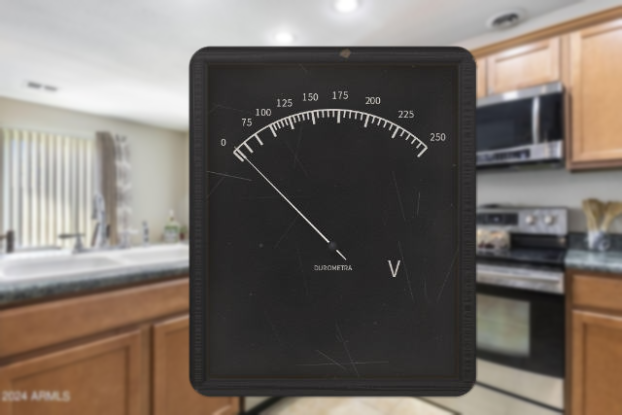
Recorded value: value=25 unit=V
